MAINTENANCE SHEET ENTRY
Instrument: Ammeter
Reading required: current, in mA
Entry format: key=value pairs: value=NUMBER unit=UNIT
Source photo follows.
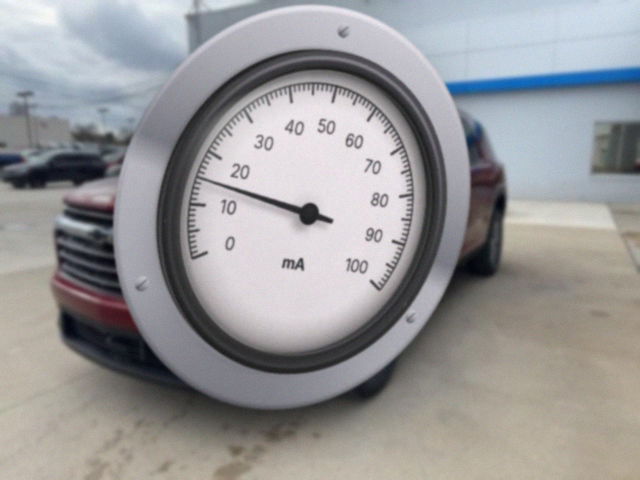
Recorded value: value=15 unit=mA
